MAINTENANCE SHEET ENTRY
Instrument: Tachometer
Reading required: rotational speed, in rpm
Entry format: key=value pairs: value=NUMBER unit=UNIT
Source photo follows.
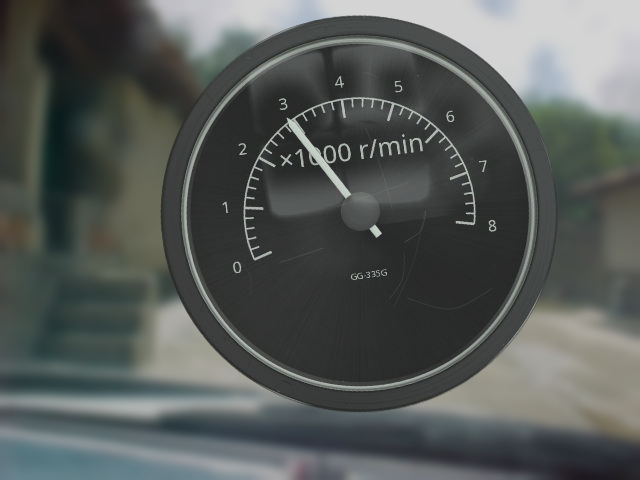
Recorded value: value=2900 unit=rpm
